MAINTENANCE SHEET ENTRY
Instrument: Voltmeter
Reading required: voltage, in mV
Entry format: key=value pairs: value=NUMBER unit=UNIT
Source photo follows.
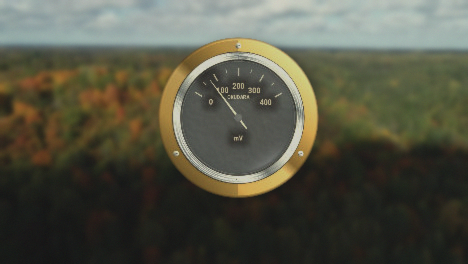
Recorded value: value=75 unit=mV
